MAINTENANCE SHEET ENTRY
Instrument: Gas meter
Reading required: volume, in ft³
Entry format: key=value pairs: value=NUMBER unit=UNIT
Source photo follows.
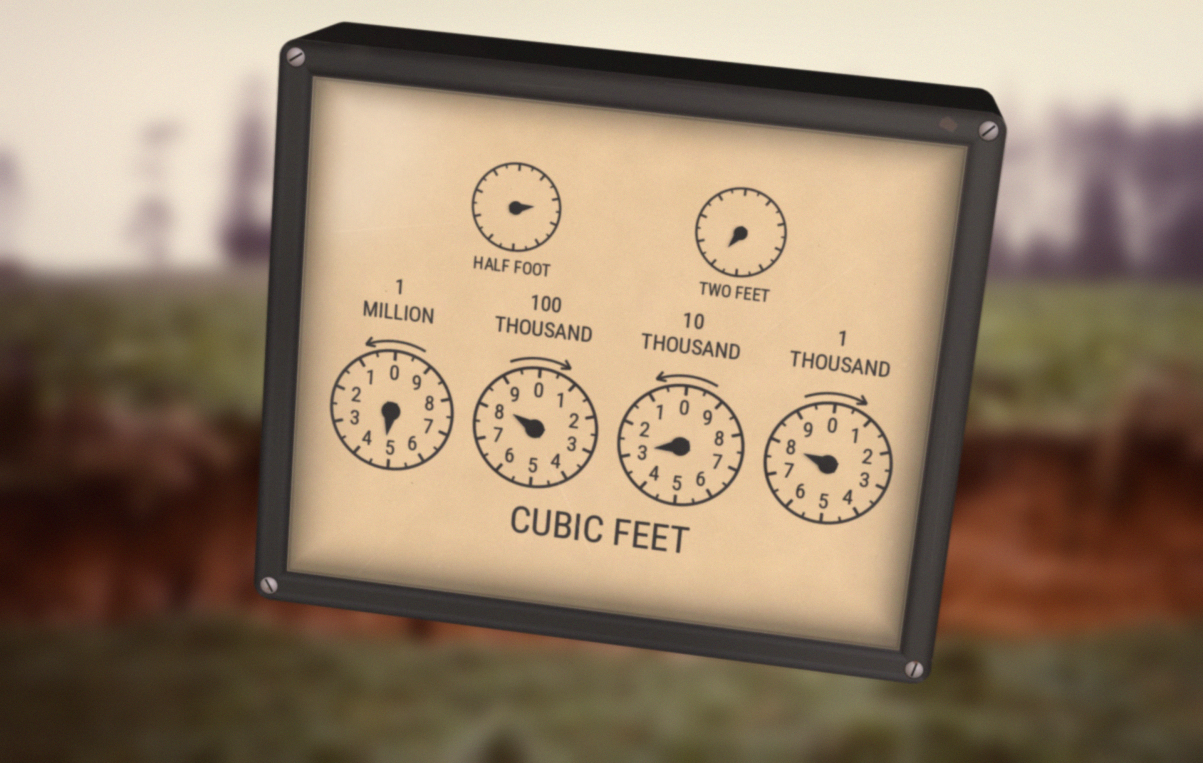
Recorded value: value=482800 unit=ft³
